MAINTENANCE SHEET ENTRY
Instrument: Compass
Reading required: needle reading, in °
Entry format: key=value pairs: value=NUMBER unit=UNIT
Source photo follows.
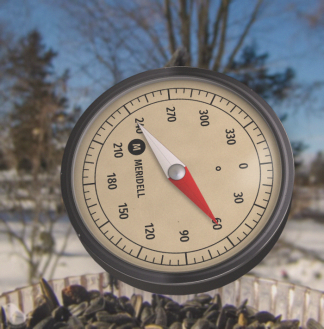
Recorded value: value=60 unit=°
